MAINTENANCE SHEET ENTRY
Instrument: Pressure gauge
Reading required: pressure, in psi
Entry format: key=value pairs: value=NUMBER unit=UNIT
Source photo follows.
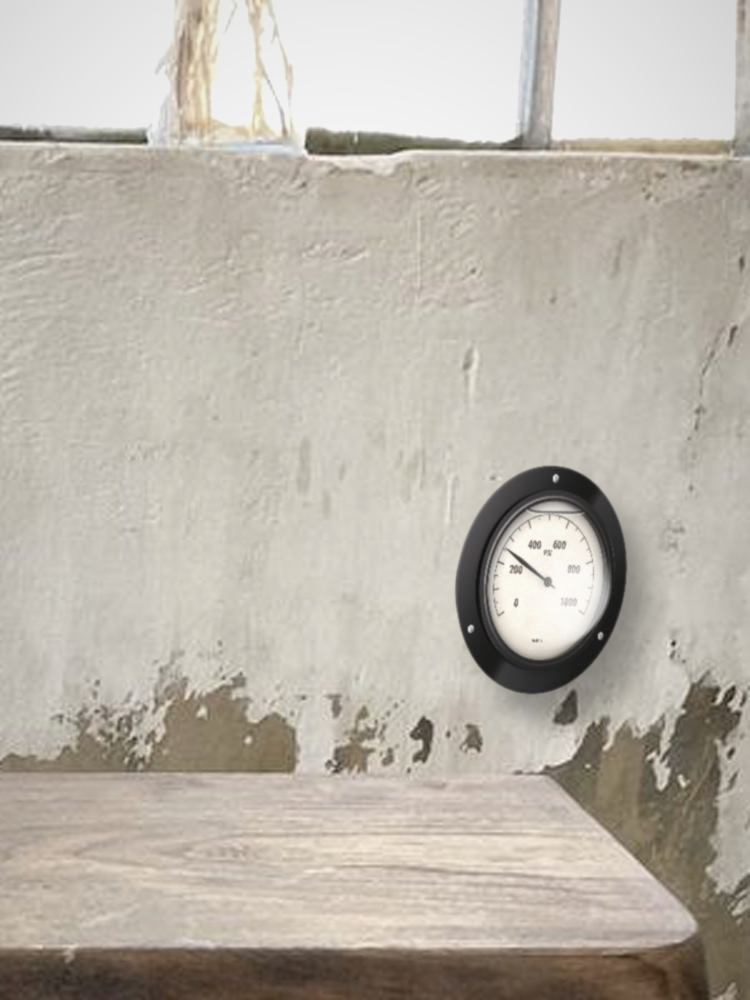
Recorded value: value=250 unit=psi
